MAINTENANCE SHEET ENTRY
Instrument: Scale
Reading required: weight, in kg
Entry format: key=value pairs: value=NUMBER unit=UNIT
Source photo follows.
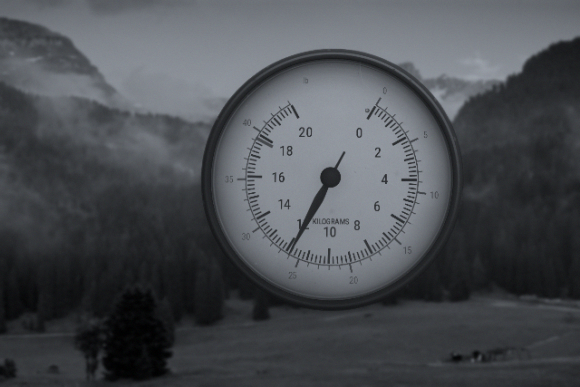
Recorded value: value=11.8 unit=kg
